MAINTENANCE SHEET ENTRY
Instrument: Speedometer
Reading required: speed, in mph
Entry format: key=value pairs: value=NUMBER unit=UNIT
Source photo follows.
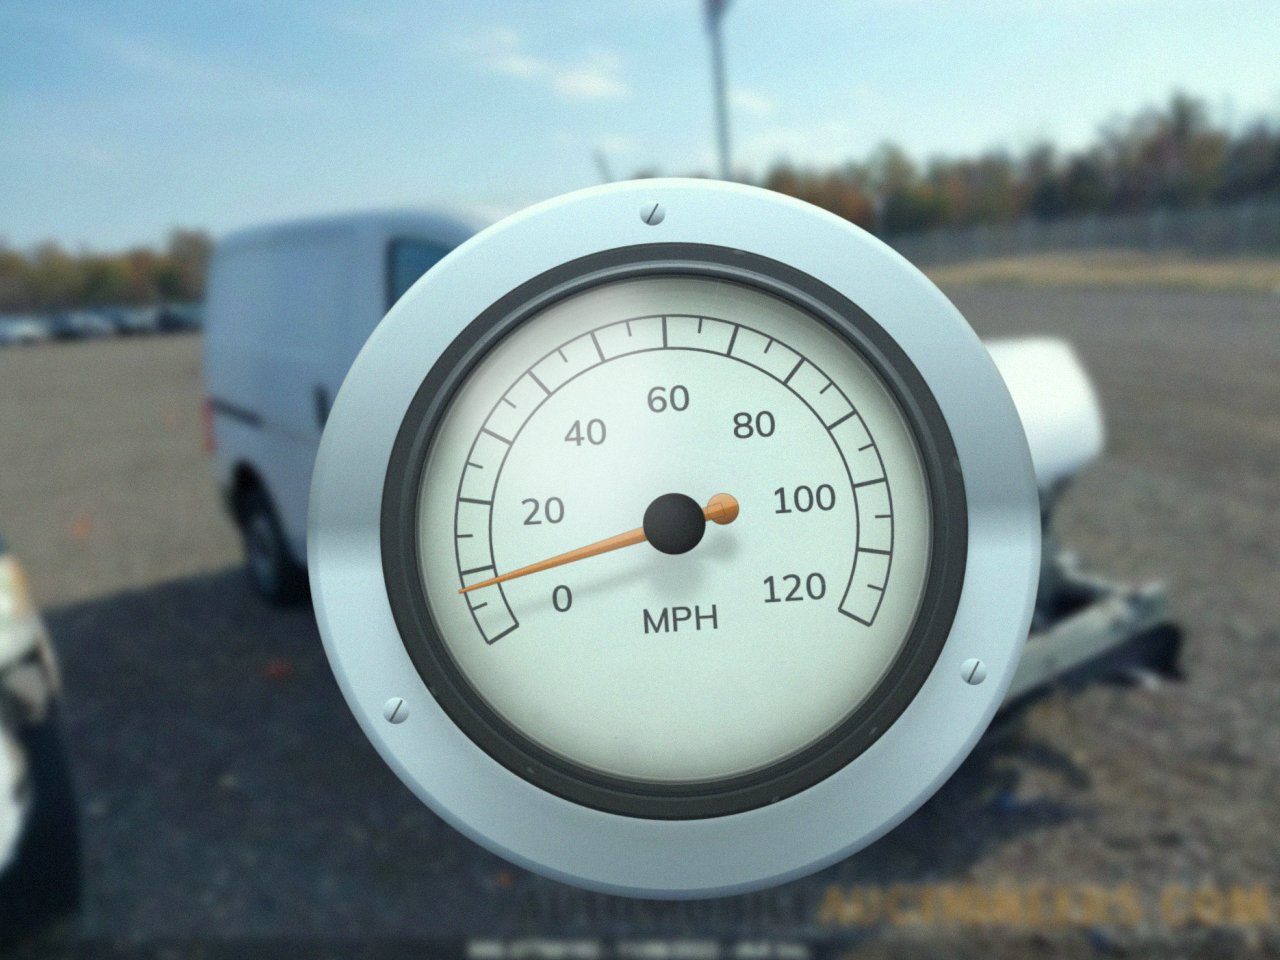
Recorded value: value=7.5 unit=mph
